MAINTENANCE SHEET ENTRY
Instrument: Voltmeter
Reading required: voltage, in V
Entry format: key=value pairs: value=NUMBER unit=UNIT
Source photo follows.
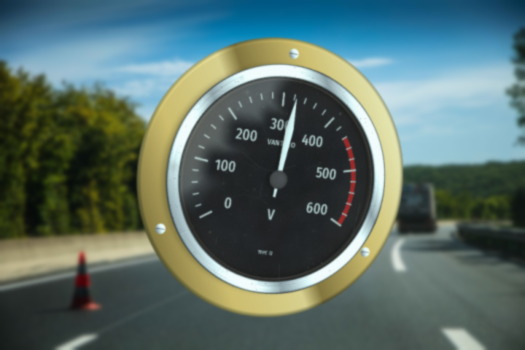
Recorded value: value=320 unit=V
